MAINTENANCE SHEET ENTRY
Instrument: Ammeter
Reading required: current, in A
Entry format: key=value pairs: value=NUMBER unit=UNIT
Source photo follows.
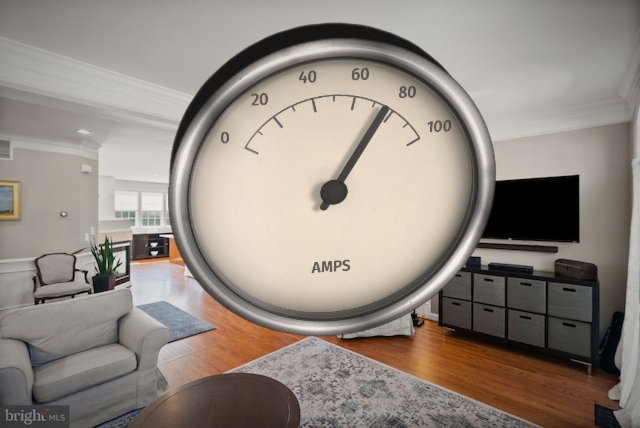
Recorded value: value=75 unit=A
